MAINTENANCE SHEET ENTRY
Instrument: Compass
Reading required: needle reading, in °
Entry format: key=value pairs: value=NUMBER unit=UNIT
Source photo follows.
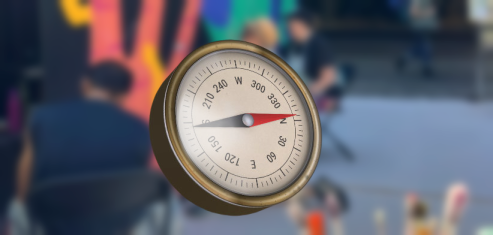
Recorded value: value=355 unit=°
